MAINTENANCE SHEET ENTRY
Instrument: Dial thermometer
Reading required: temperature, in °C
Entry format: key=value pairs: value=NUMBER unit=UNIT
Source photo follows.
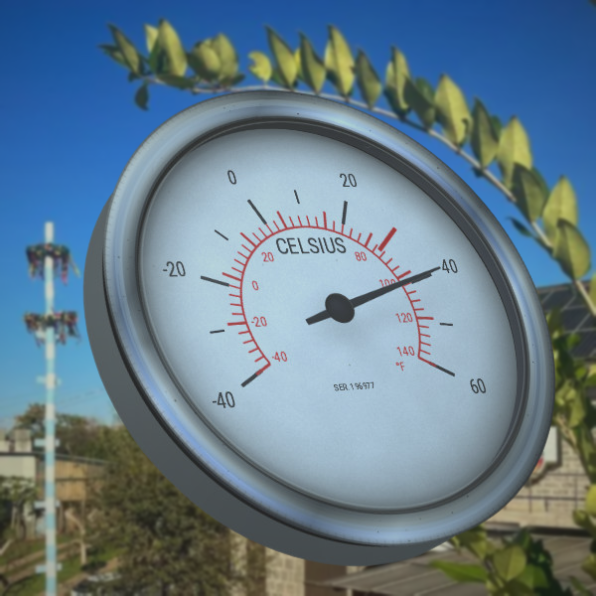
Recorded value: value=40 unit=°C
